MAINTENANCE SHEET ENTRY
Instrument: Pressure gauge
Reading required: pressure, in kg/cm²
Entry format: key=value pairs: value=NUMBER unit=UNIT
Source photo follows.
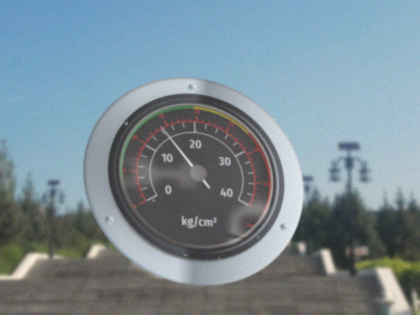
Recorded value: value=14 unit=kg/cm²
